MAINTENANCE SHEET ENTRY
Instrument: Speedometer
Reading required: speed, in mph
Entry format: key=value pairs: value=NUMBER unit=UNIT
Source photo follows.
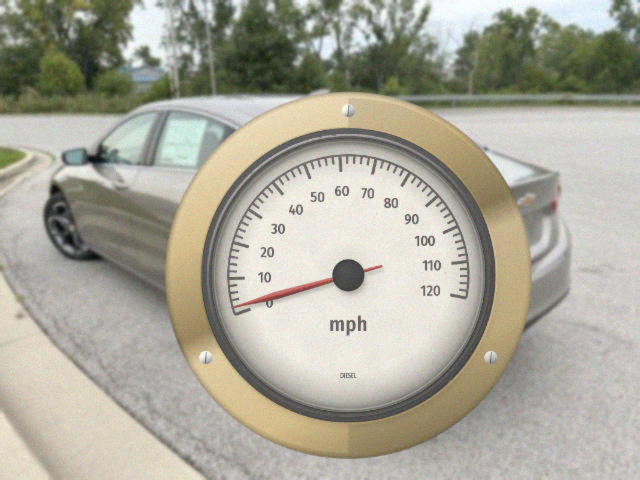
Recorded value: value=2 unit=mph
